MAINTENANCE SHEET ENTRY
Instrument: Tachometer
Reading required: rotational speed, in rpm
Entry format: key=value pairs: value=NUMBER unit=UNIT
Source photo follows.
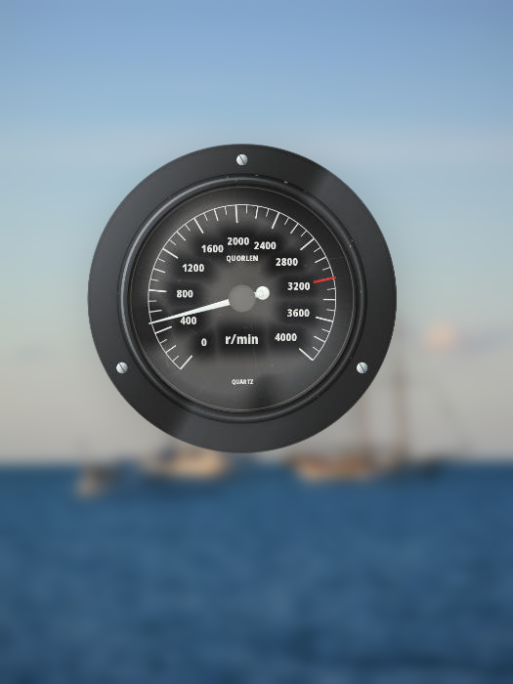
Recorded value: value=500 unit=rpm
